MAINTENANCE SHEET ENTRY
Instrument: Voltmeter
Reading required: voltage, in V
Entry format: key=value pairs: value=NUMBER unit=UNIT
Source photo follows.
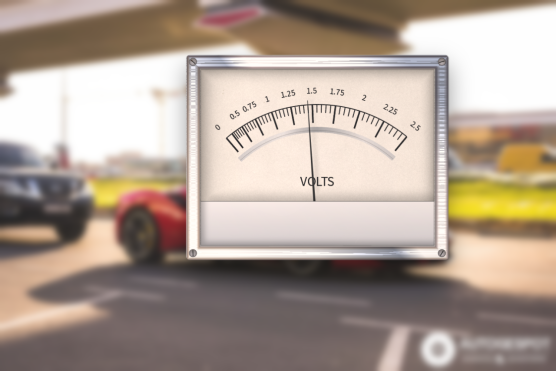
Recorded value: value=1.45 unit=V
